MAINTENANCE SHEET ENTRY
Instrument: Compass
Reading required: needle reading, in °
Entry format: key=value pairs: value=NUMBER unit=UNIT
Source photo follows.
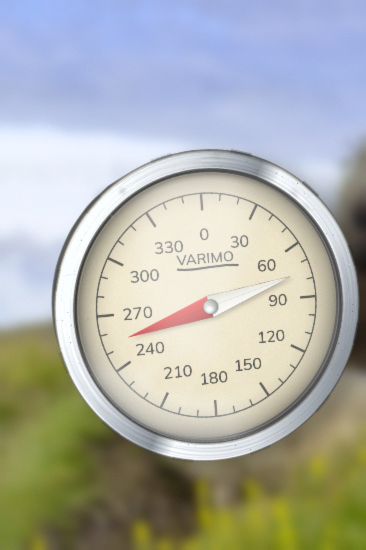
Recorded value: value=255 unit=°
